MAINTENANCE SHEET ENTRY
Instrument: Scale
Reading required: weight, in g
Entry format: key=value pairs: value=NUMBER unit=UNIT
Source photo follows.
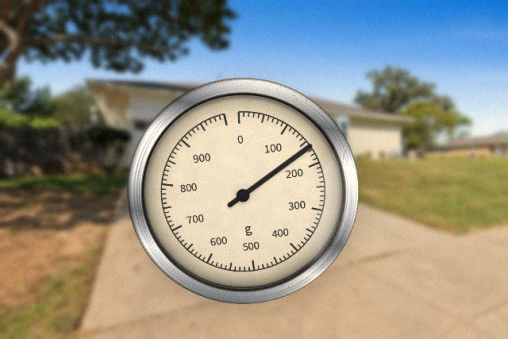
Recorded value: value=160 unit=g
